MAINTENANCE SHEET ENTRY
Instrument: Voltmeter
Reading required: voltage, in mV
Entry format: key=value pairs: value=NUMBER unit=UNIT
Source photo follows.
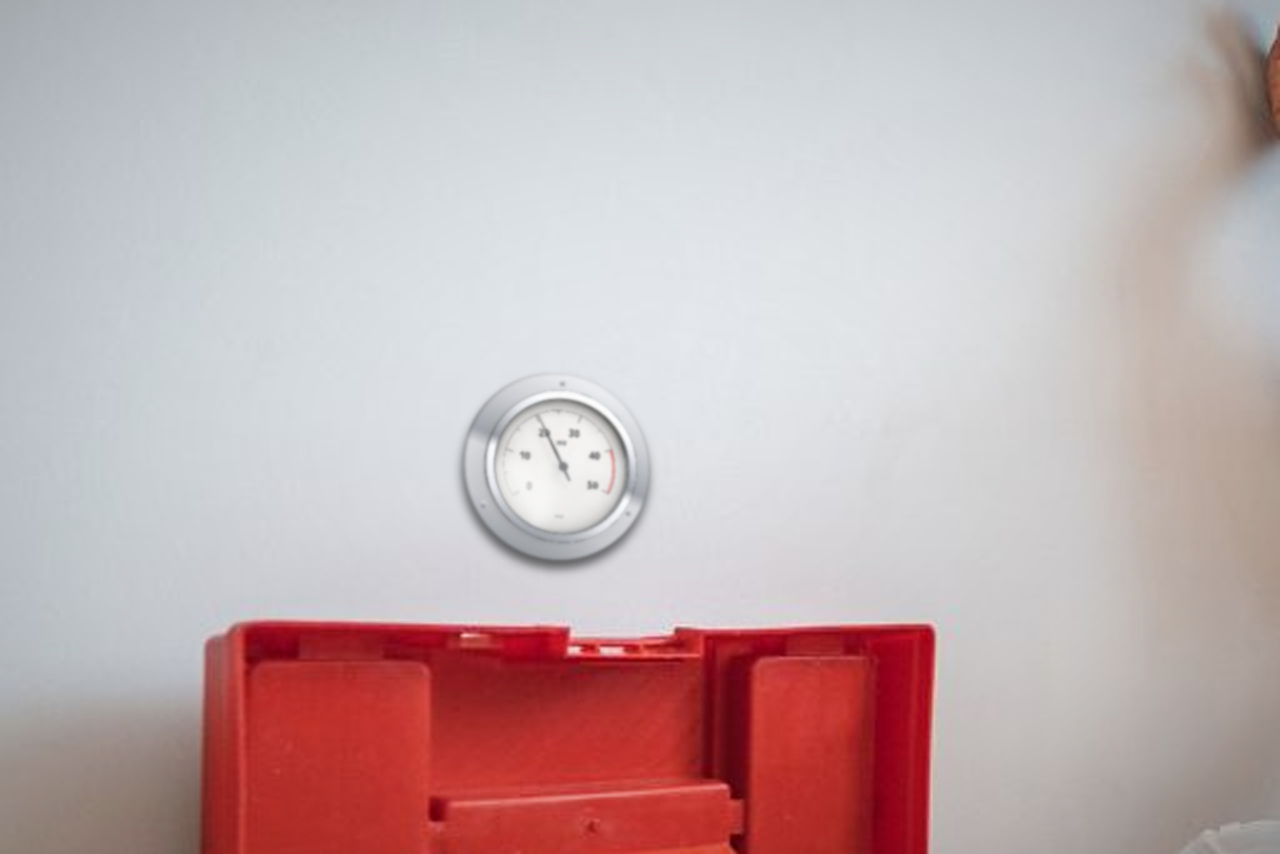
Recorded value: value=20 unit=mV
